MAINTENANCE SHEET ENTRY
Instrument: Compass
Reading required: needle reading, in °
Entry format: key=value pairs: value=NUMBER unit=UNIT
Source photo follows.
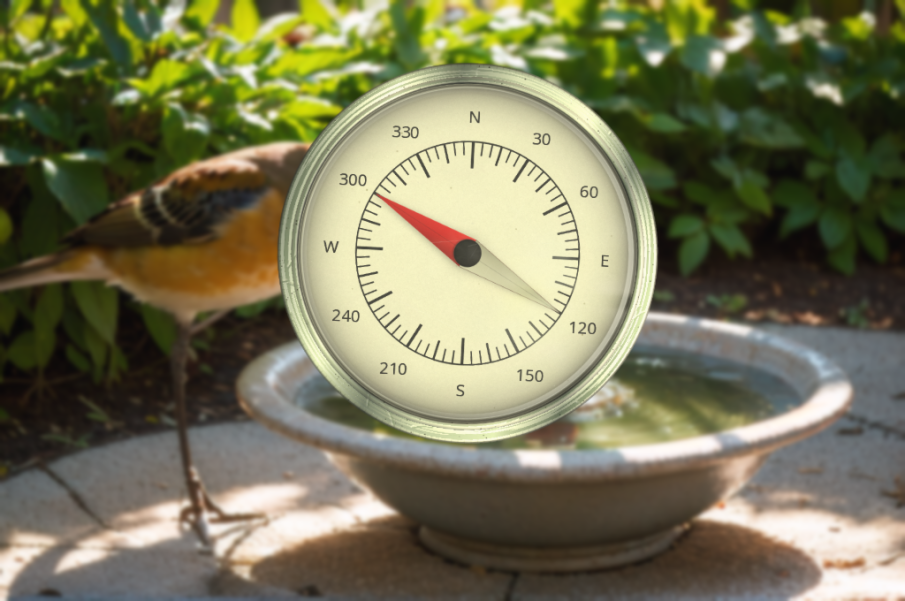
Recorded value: value=300 unit=°
